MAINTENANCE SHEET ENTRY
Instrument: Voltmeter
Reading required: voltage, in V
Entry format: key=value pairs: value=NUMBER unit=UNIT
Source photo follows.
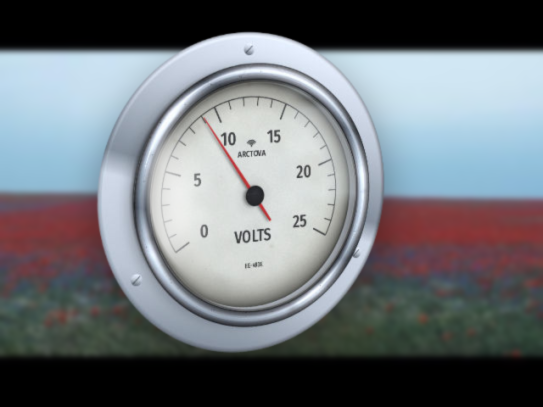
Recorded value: value=9 unit=V
